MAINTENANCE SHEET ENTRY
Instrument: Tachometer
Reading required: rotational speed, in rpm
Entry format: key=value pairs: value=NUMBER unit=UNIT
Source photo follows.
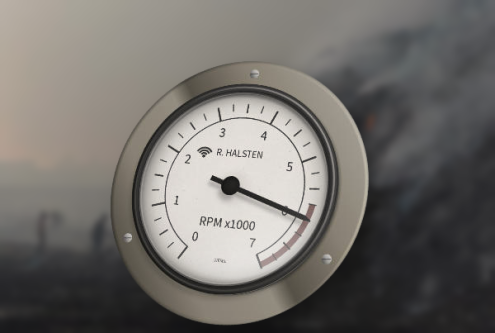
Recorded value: value=6000 unit=rpm
